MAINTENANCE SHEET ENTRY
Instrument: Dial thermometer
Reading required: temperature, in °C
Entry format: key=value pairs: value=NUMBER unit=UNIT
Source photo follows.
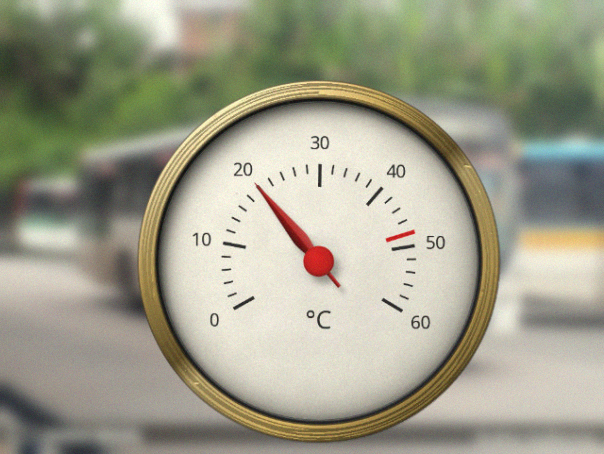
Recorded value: value=20 unit=°C
